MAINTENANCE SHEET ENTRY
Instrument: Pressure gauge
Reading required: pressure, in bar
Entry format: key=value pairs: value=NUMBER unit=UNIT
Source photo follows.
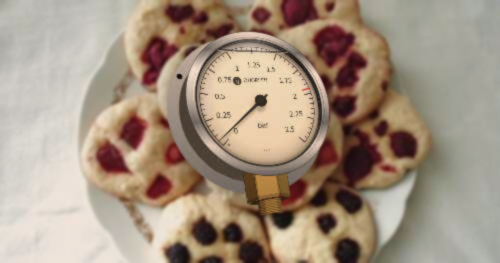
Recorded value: value=0.05 unit=bar
